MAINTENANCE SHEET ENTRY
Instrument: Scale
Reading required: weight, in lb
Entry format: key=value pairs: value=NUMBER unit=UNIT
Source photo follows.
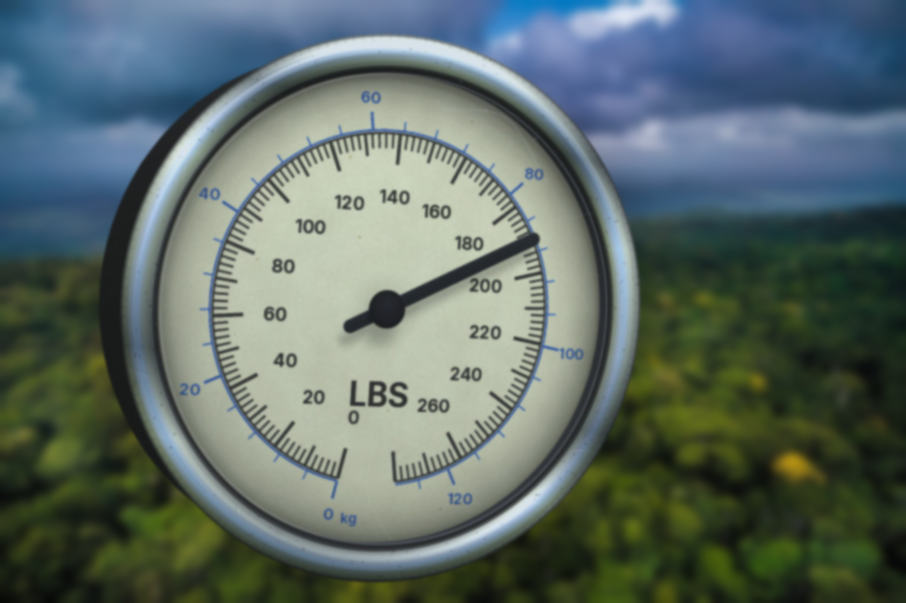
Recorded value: value=190 unit=lb
